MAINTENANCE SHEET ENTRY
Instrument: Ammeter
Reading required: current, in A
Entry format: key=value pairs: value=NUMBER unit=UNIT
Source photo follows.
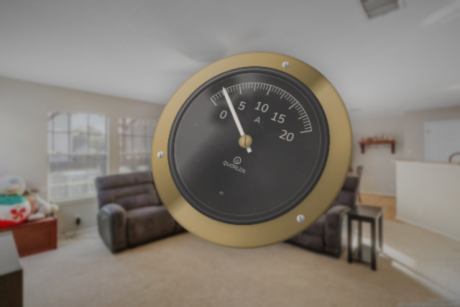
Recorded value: value=2.5 unit=A
